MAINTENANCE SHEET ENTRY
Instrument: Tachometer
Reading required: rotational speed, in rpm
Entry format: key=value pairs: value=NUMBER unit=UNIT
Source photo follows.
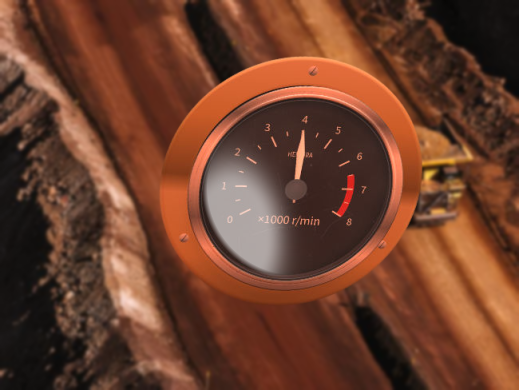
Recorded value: value=4000 unit=rpm
